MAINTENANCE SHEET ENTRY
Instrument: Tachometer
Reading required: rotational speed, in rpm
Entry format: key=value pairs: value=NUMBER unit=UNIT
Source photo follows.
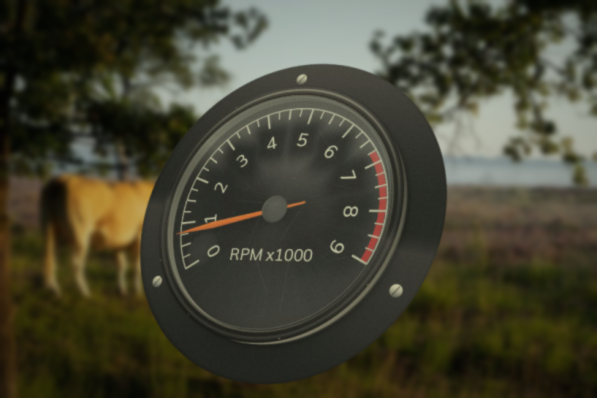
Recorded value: value=750 unit=rpm
